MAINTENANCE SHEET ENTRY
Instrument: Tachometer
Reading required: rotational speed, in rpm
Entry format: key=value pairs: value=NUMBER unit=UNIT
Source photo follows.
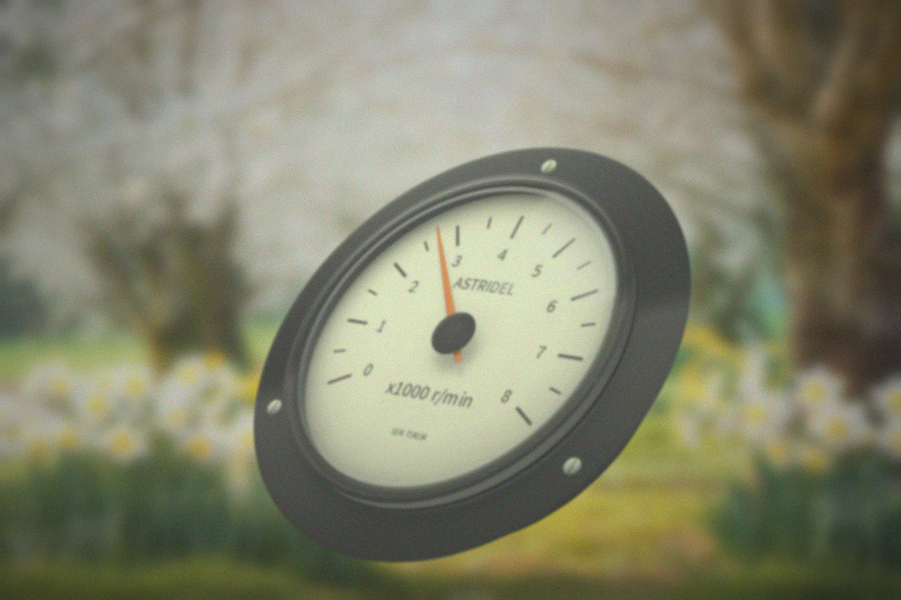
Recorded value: value=2750 unit=rpm
